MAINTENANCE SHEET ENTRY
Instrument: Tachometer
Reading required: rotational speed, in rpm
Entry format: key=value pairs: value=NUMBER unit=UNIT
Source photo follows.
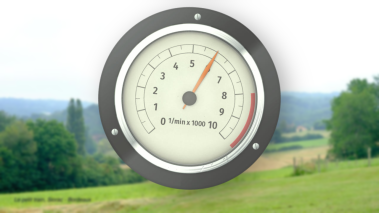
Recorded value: value=6000 unit=rpm
